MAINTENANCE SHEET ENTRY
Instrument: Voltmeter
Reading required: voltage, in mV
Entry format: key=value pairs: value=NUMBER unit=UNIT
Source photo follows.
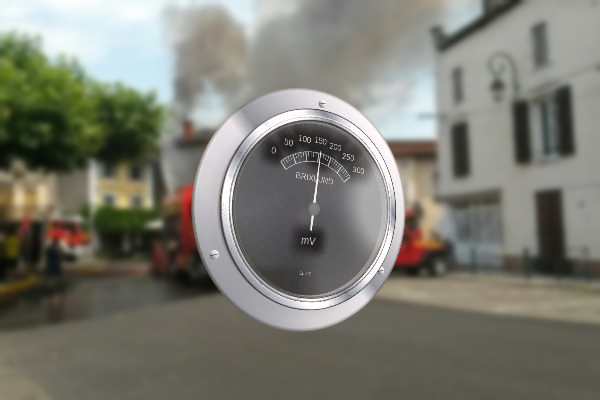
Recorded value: value=150 unit=mV
